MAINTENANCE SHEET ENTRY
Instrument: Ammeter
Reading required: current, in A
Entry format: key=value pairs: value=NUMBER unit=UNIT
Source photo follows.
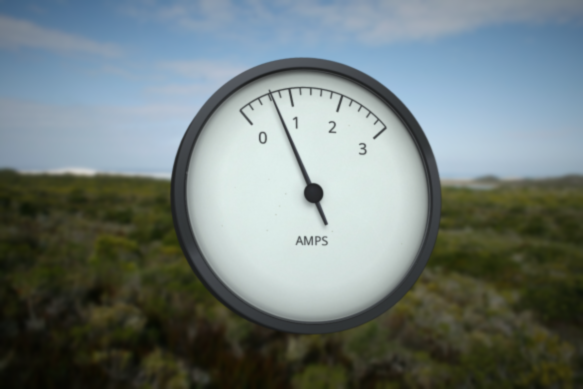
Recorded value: value=0.6 unit=A
